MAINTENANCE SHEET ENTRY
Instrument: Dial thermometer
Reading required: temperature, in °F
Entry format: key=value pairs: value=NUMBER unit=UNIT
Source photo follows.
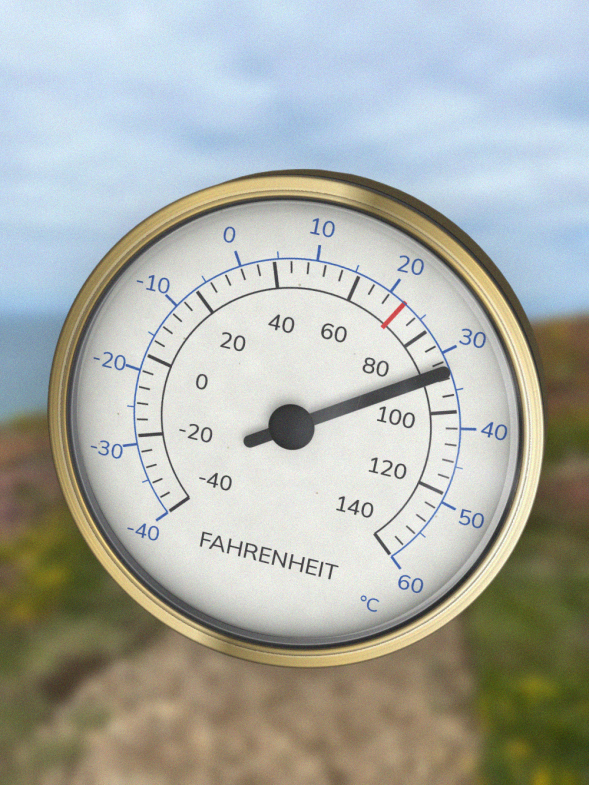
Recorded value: value=90 unit=°F
